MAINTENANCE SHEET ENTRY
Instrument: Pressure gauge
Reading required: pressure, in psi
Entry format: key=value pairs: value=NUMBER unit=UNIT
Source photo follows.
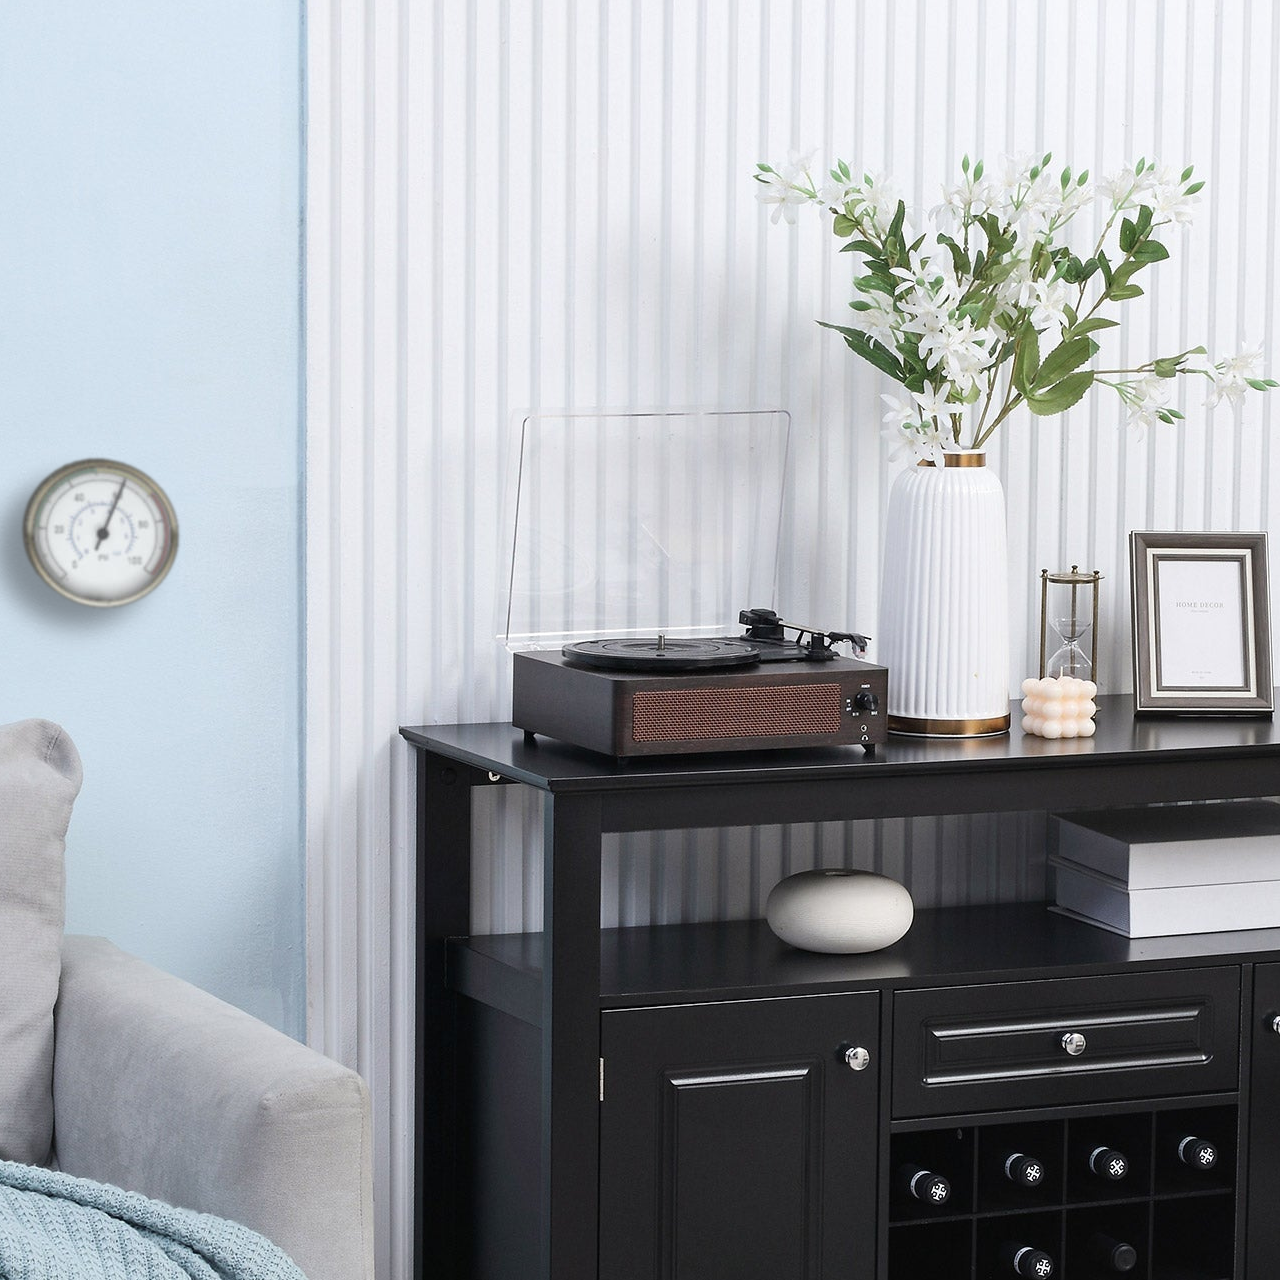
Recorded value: value=60 unit=psi
